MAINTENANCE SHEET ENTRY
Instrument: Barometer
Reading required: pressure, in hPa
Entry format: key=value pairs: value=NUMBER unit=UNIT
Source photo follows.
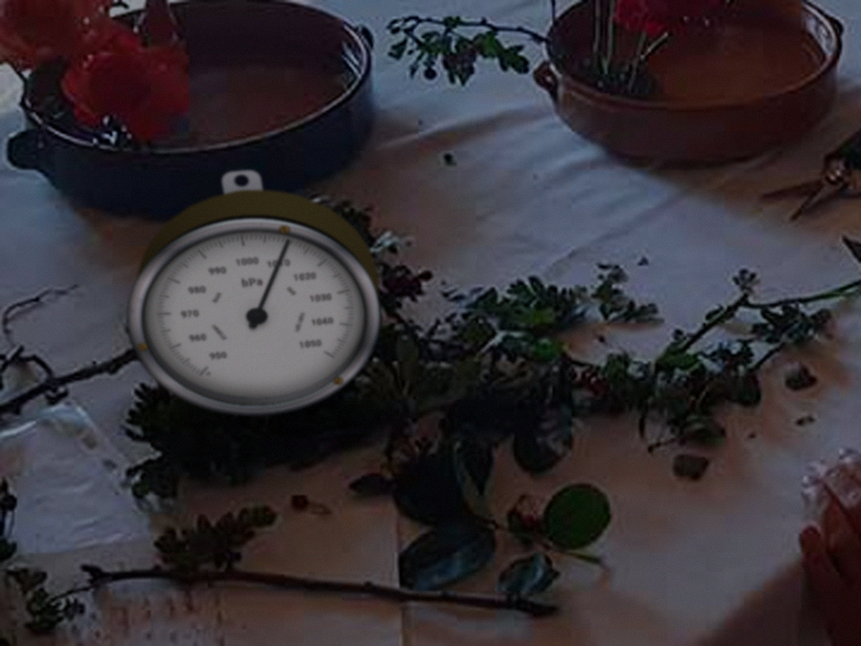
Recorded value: value=1010 unit=hPa
